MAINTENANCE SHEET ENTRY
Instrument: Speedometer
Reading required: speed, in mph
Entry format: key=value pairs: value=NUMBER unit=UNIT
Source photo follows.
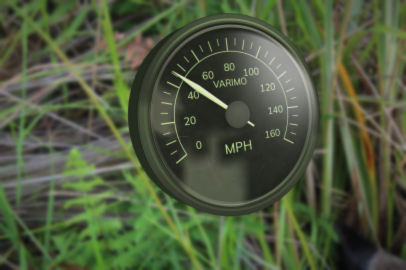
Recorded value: value=45 unit=mph
